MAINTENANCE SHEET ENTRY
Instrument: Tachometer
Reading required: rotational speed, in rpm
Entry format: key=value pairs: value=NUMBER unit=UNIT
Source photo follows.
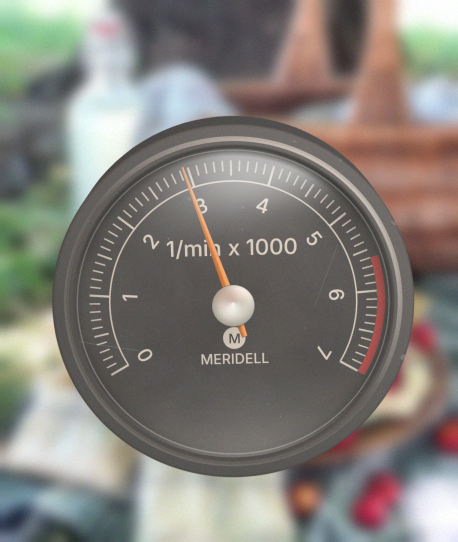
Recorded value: value=2950 unit=rpm
